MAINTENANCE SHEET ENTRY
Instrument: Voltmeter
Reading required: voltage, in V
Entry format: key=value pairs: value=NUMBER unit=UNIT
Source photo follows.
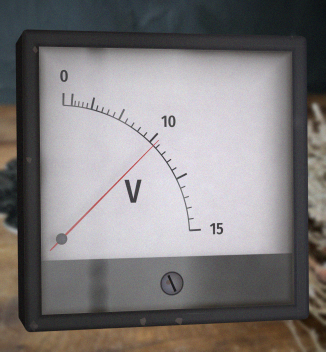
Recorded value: value=10.25 unit=V
